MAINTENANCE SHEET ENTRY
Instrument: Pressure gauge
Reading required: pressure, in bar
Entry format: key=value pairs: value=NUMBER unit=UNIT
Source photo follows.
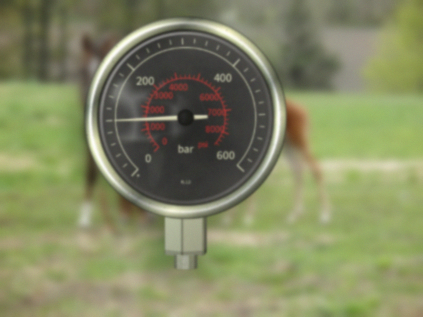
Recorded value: value=100 unit=bar
